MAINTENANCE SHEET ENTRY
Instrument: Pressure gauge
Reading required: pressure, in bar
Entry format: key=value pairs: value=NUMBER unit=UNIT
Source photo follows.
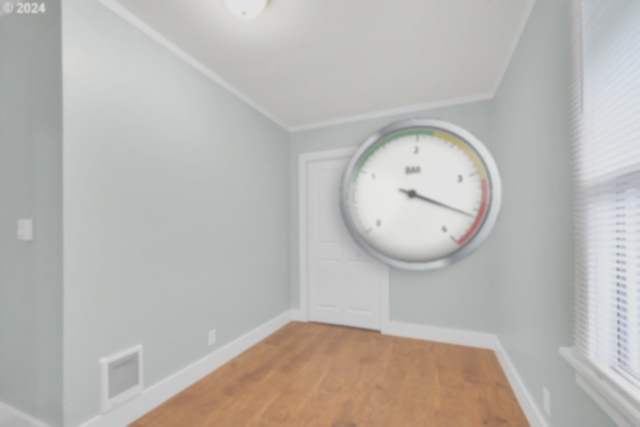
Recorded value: value=3.6 unit=bar
